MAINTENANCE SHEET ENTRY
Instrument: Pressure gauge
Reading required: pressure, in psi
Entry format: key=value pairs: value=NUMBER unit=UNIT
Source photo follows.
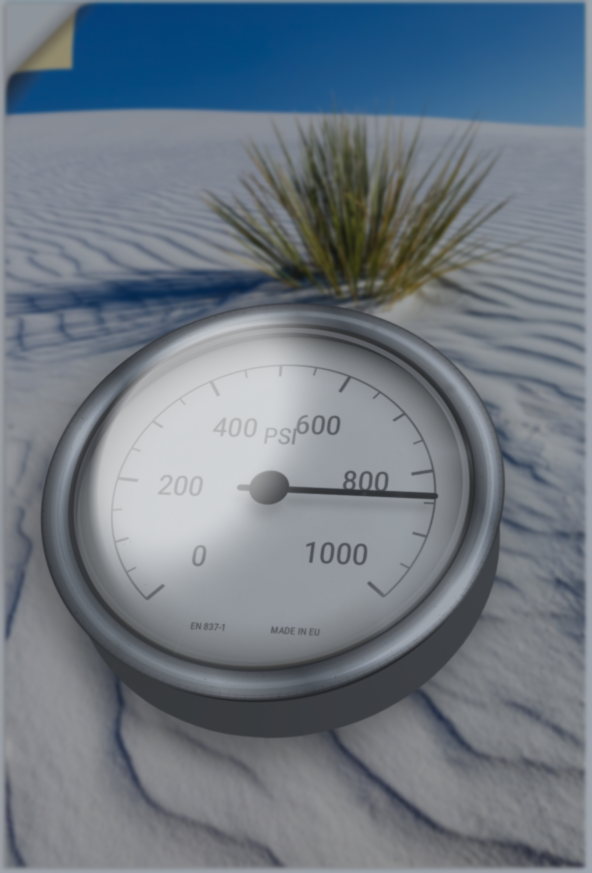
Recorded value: value=850 unit=psi
